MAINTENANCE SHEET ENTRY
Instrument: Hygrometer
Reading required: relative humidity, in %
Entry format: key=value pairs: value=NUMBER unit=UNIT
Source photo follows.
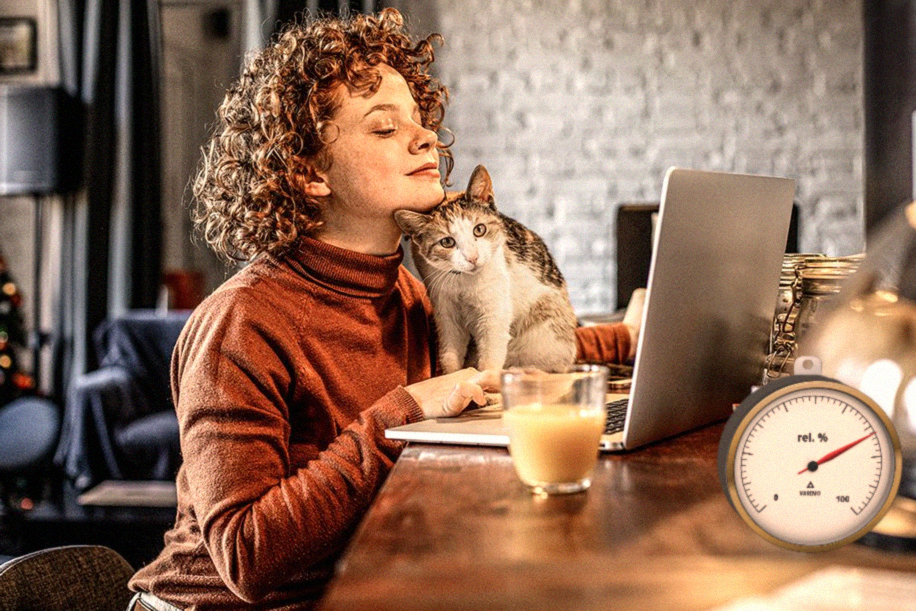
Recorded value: value=72 unit=%
